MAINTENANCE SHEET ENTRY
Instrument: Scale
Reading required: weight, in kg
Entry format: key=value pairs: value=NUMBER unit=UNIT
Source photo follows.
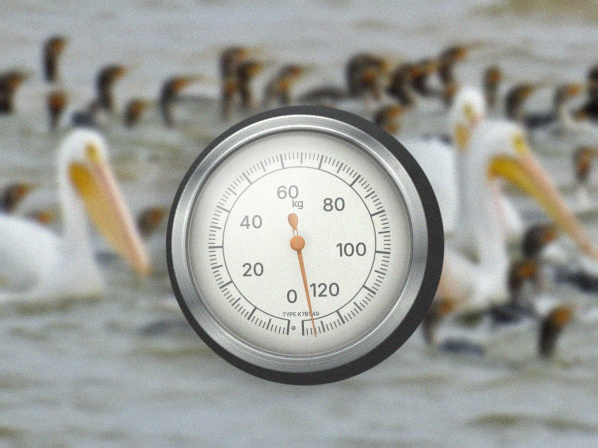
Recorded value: value=127 unit=kg
